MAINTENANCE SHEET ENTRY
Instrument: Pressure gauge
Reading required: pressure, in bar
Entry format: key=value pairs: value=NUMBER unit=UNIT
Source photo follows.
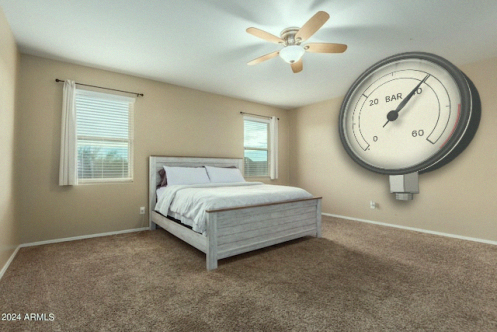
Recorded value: value=40 unit=bar
